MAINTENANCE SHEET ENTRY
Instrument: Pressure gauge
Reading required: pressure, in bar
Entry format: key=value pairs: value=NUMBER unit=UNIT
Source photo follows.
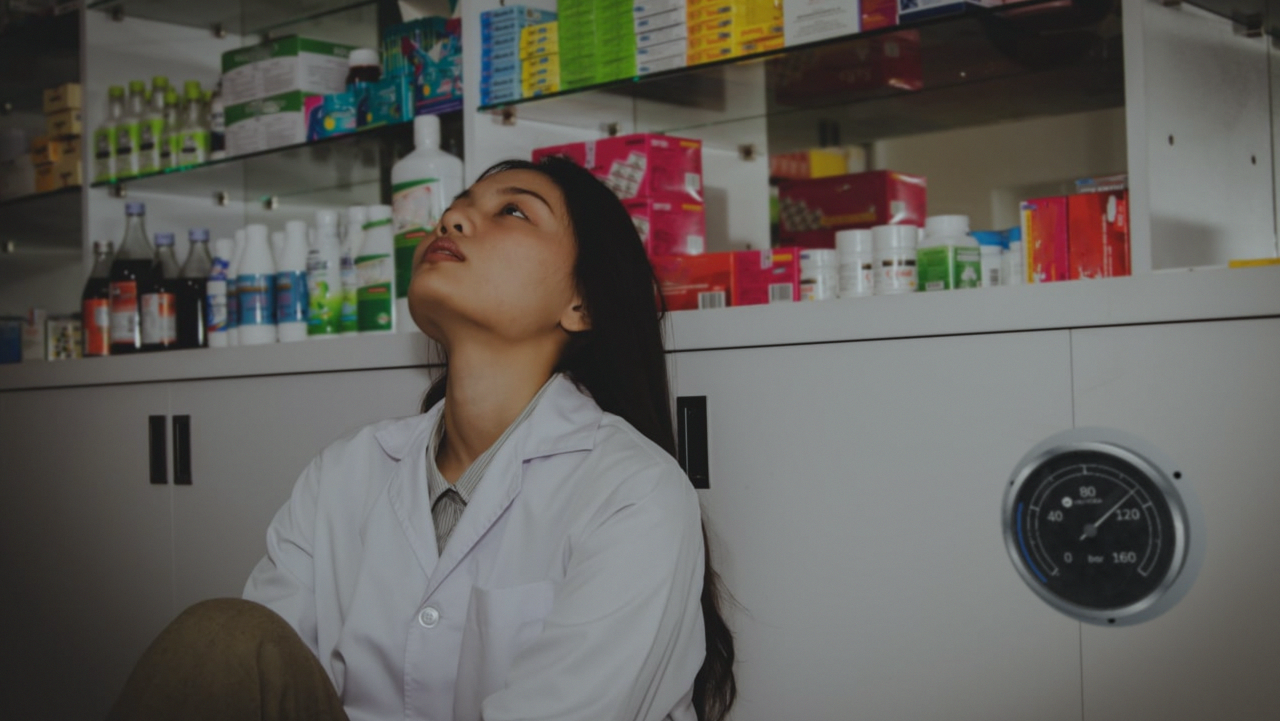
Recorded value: value=110 unit=bar
